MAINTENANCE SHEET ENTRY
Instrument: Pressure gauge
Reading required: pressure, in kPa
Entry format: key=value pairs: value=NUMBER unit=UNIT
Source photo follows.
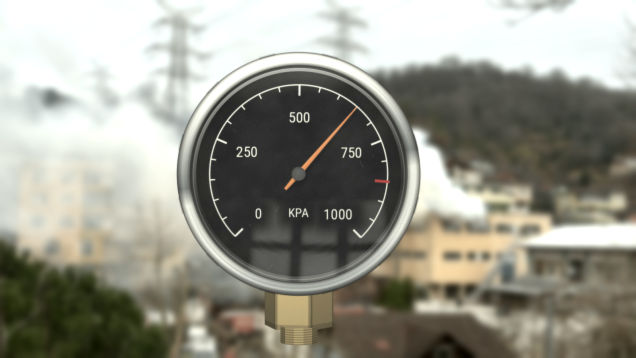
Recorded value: value=650 unit=kPa
